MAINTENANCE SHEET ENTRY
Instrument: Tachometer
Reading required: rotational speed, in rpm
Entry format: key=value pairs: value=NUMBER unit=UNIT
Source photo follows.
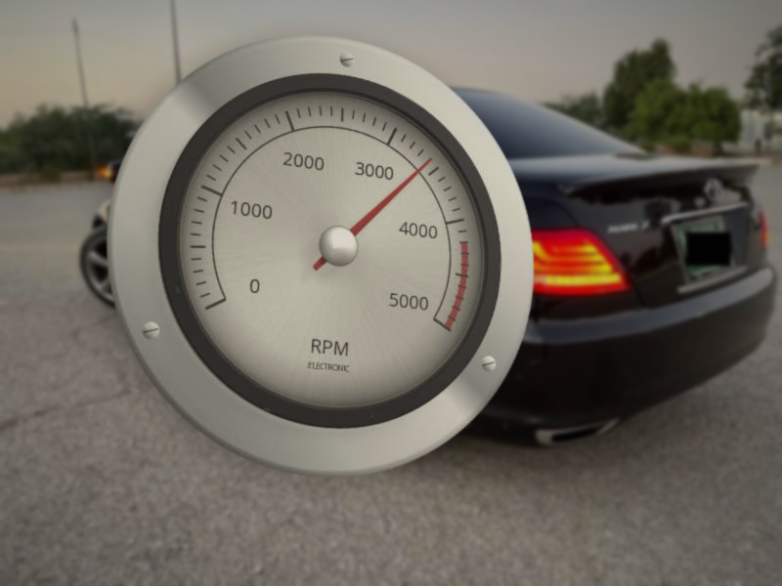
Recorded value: value=3400 unit=rpm
